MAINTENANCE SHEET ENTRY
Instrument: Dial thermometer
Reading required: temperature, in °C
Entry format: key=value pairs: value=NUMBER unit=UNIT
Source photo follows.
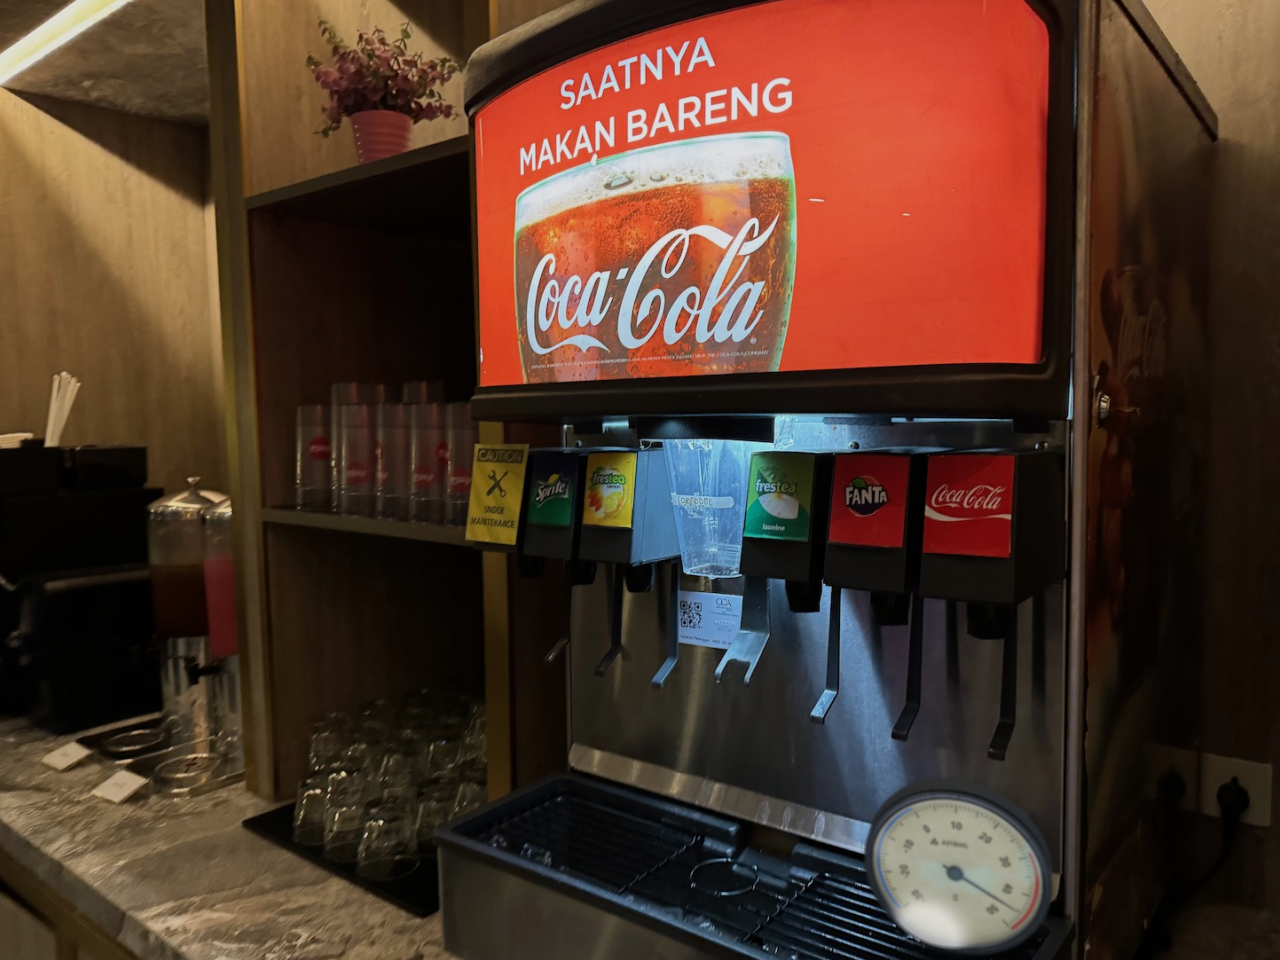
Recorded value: value=45 unit=°C
